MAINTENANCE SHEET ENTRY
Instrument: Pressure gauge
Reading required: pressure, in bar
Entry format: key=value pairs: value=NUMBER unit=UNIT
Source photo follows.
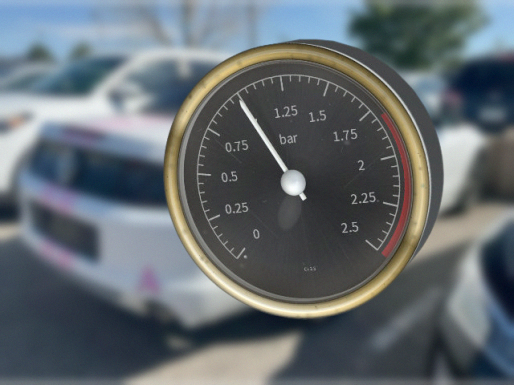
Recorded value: value=1 unit=bar
